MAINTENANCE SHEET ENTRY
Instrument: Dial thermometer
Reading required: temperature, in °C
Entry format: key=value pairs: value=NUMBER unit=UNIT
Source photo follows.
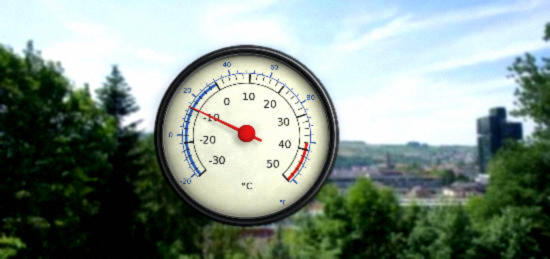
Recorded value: value=-10 unit=°C
